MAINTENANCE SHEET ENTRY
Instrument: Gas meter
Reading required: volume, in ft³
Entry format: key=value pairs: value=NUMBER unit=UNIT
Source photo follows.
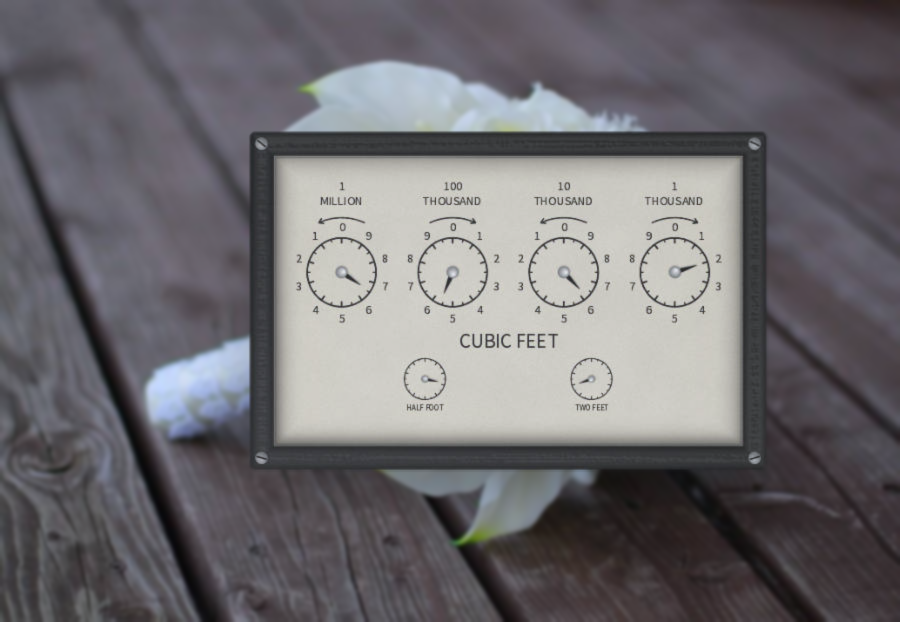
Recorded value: value=656200 unit=ft³
